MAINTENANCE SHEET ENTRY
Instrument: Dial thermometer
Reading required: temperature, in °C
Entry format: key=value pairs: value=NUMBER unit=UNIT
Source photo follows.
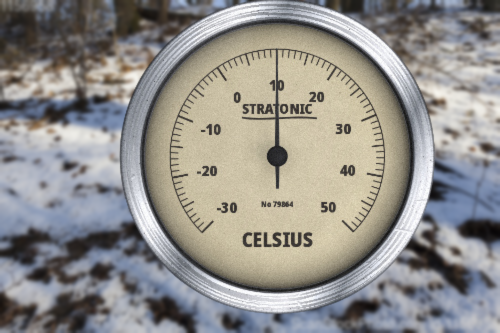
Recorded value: value=10 unit=°C
